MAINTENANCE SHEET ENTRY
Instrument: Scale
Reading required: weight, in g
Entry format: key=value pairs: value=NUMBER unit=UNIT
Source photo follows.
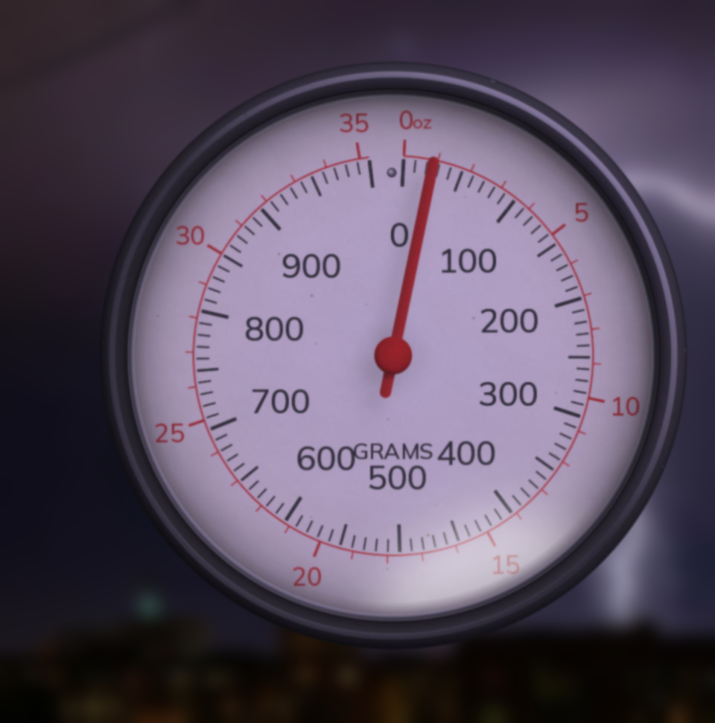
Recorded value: value=25 unit=g
